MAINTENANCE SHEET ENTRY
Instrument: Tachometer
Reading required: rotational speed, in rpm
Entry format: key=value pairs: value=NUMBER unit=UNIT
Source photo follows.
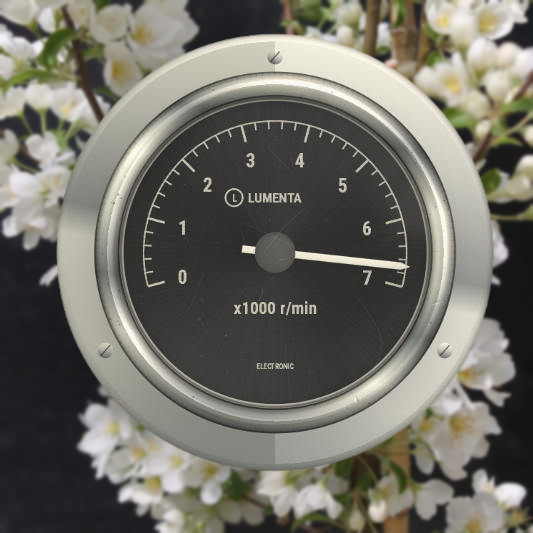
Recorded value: value=6700 unit=rpm
